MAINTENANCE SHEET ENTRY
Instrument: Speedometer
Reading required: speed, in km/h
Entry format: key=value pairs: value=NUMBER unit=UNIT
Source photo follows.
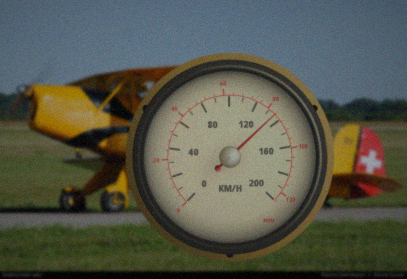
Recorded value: value=135 unit=km/h
